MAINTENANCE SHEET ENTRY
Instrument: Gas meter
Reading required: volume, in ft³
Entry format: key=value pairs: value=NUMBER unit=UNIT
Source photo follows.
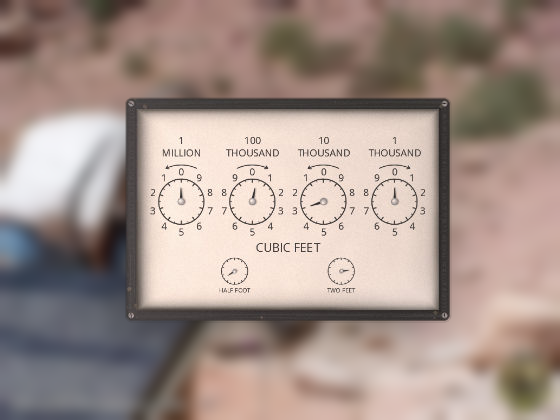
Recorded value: value=3000 unit=ft³
